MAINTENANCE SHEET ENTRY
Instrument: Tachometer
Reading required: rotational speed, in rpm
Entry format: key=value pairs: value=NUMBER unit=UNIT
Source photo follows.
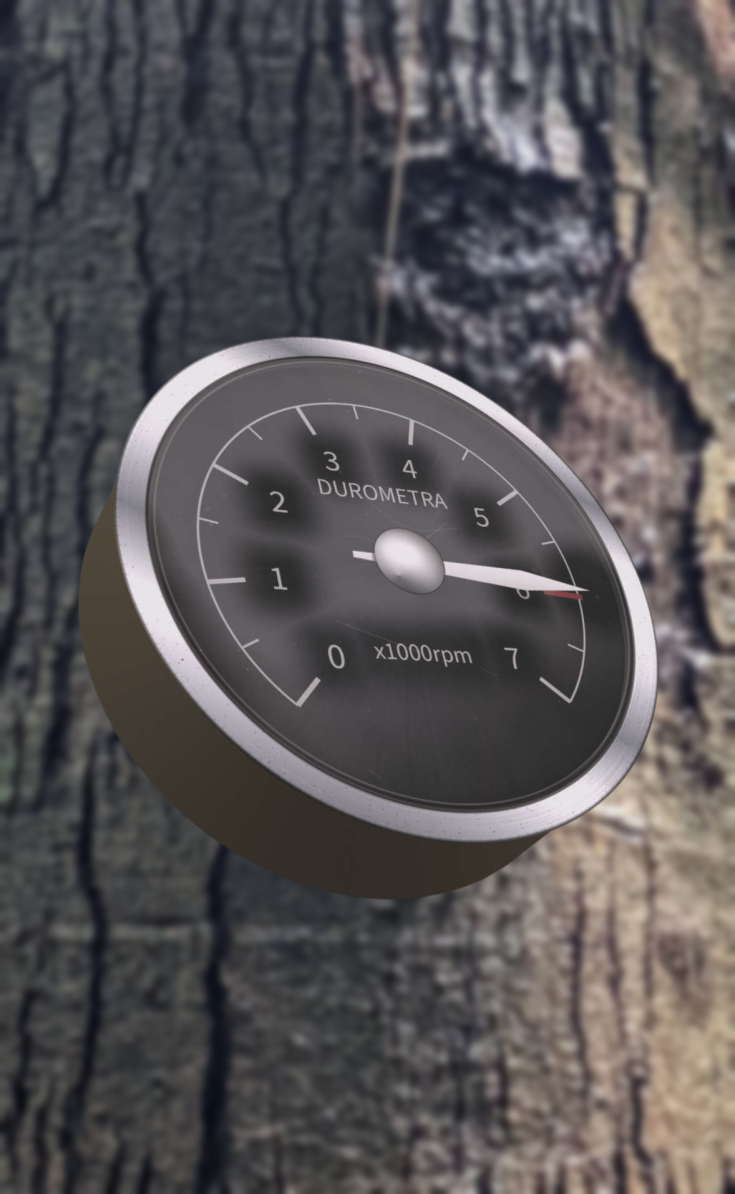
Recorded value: value=6000 unit=rpm
